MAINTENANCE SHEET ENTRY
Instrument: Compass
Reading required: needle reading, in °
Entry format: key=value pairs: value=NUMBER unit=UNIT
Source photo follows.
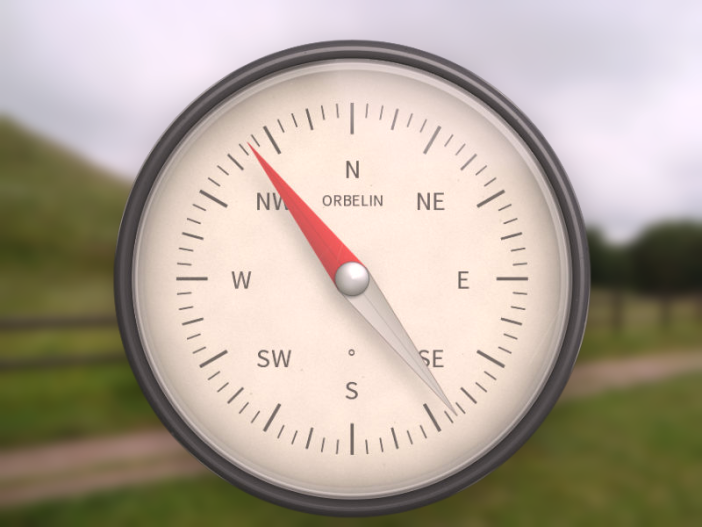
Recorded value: value=322.5 unit=°
